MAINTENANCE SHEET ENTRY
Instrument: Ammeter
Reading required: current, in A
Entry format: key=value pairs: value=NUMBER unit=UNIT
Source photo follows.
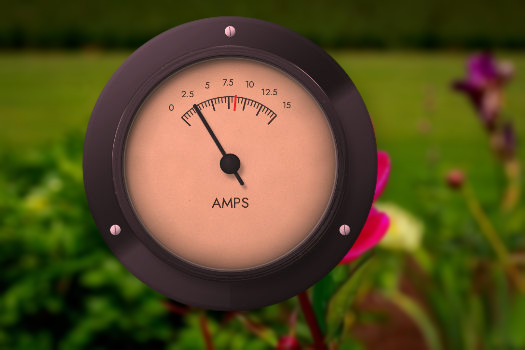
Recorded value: value=2.5 unit=A
